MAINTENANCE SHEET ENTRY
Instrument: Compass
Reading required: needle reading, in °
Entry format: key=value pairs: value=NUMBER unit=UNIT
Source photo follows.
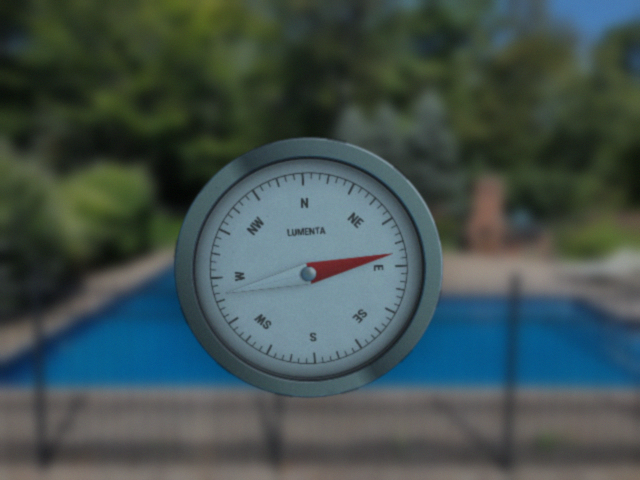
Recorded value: value=80 unit=°
